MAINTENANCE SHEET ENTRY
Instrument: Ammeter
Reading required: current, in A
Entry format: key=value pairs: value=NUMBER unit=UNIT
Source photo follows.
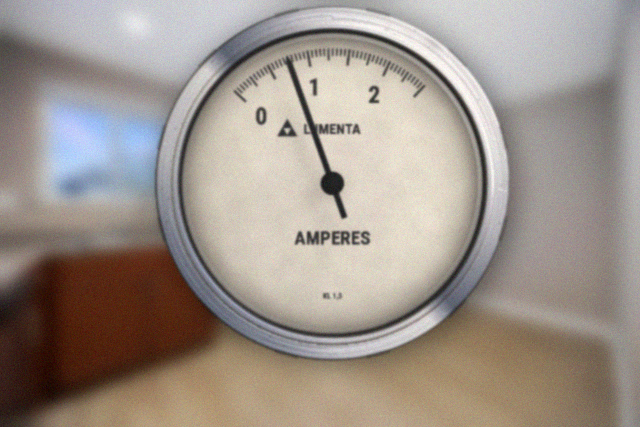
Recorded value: value=0.75 unit=A
